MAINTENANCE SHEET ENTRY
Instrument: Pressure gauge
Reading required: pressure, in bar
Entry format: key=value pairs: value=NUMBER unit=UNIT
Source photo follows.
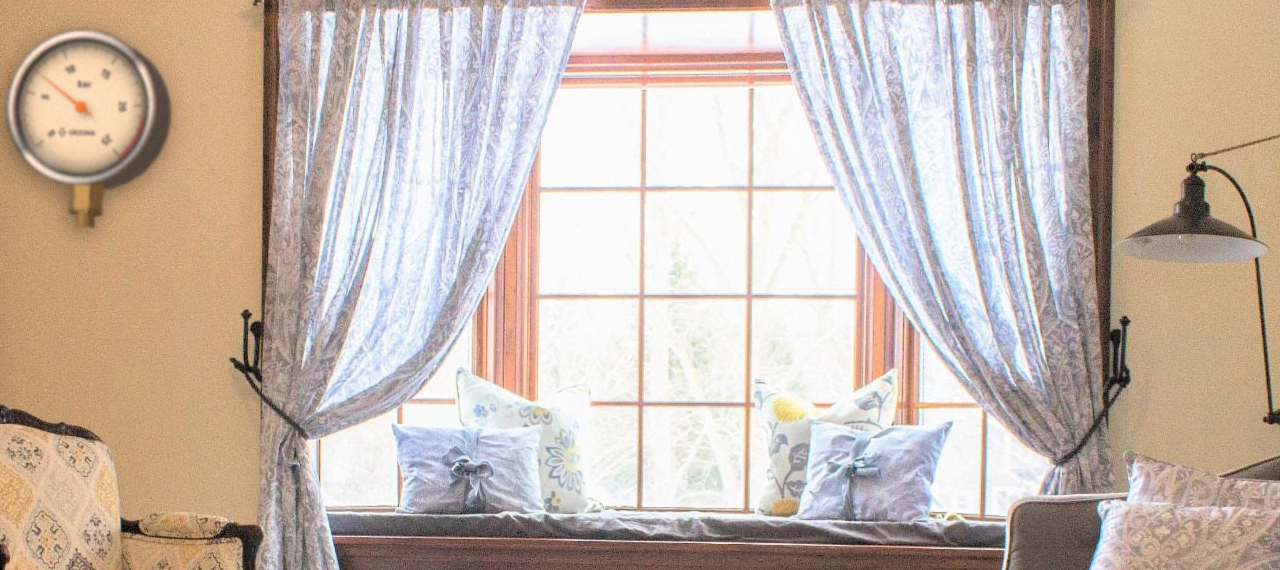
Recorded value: value=7 unit=bar
